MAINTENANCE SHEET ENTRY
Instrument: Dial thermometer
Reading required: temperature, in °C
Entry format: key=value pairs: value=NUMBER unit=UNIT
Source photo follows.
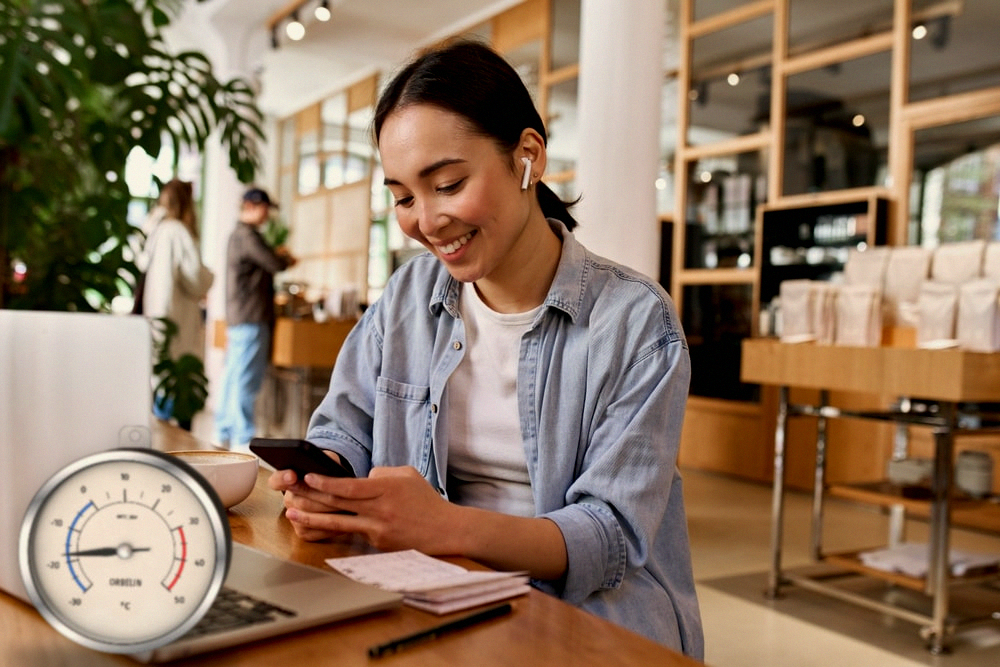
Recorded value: value=-17.5 unit=°C
